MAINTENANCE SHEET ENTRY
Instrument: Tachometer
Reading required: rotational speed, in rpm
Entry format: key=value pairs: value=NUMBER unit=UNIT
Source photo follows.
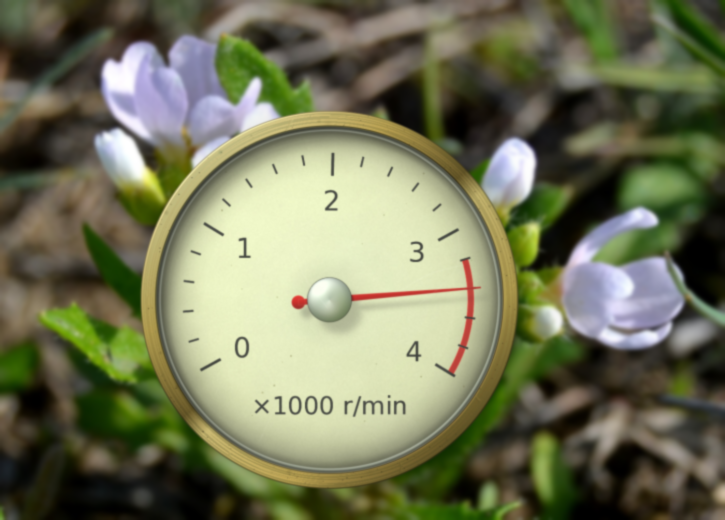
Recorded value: value=3400 unit=rpm
